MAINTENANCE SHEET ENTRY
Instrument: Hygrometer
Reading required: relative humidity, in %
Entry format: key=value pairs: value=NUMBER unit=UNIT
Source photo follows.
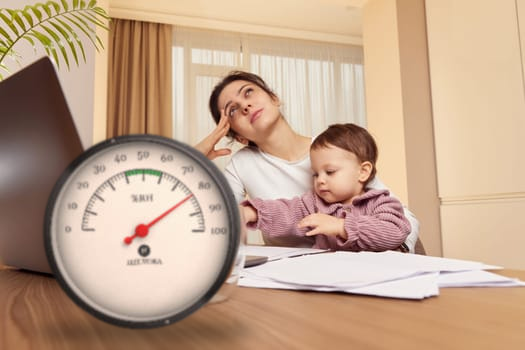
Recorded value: value=80 unit=%
